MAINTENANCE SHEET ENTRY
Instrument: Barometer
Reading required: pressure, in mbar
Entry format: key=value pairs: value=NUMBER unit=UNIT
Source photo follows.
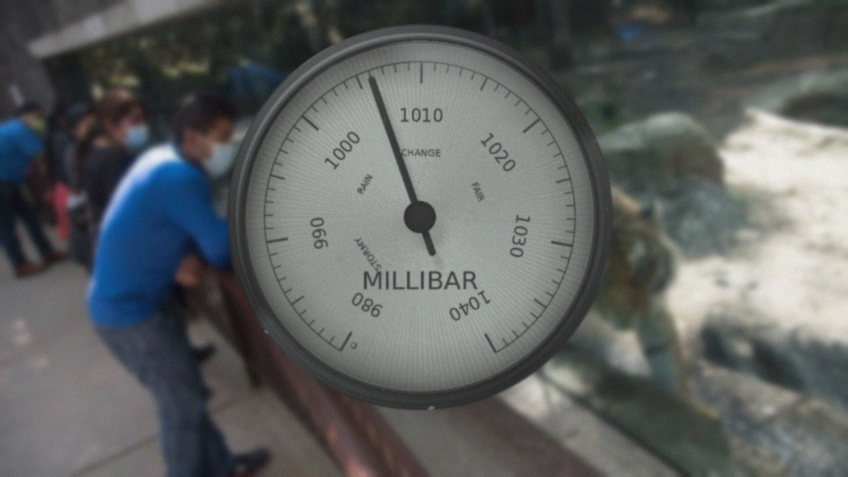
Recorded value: value=1006 unit=mbar
